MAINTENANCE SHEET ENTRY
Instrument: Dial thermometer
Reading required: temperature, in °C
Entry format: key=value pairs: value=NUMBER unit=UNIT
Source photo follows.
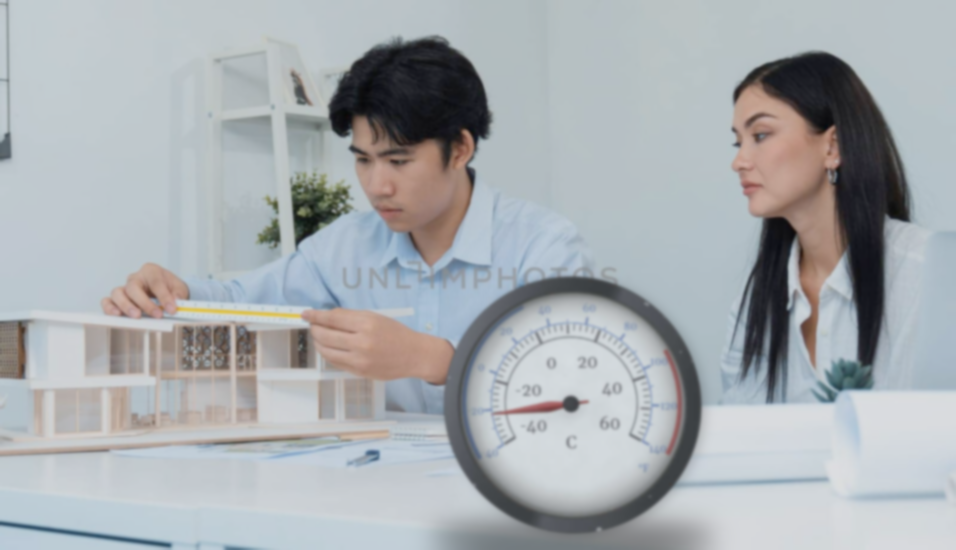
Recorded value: value=-30 unit=°C
